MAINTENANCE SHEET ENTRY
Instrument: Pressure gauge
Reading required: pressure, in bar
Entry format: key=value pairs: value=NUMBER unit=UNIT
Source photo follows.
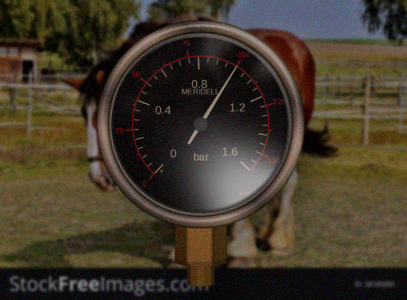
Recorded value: value=1 unit=bar
